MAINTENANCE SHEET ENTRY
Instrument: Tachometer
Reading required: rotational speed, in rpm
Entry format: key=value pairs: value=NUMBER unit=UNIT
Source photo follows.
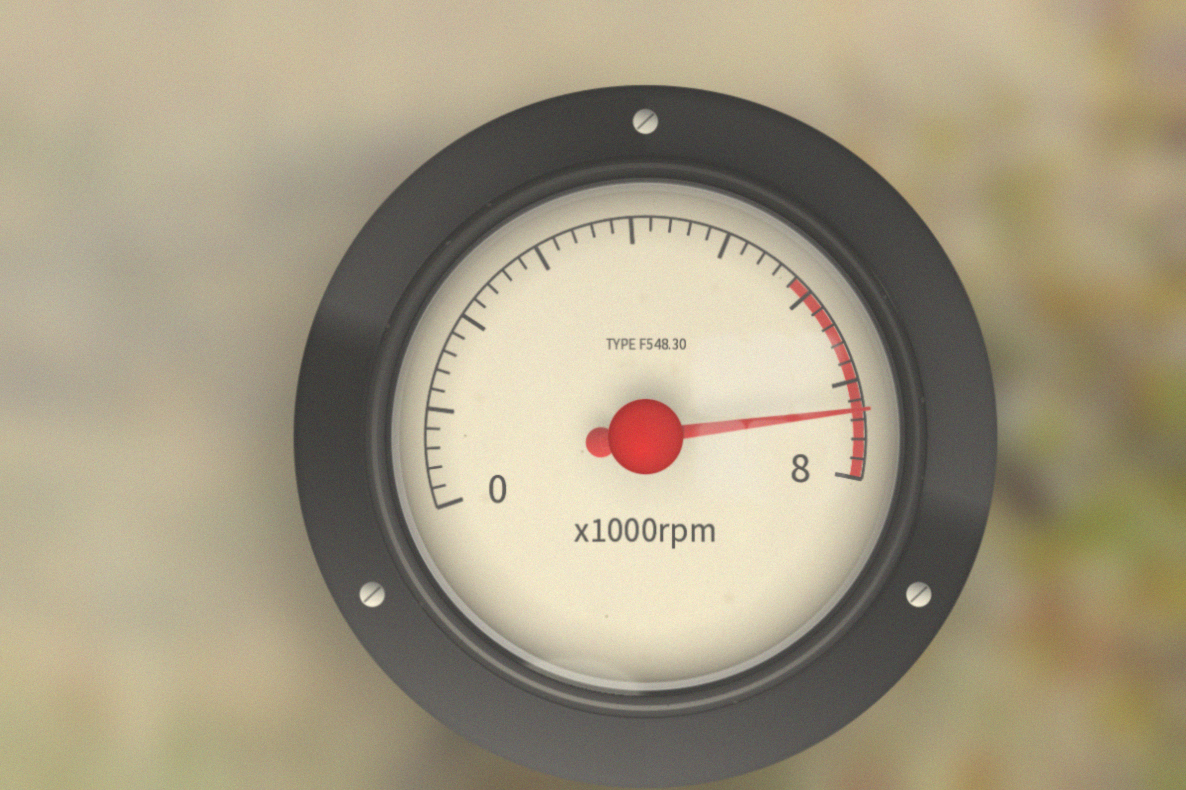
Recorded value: value=7300 unit=rpm
